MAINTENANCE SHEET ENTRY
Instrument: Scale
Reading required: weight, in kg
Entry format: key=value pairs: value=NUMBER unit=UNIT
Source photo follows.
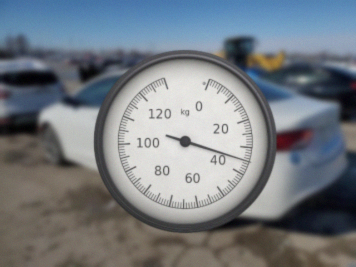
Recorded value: value=35 unit=kg
